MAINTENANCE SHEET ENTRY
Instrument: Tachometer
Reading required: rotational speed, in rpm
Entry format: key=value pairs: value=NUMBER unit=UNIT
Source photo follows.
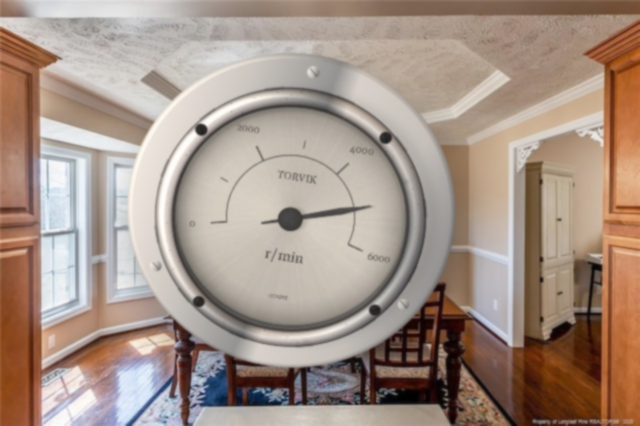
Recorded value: value=5000 unit=rpm
